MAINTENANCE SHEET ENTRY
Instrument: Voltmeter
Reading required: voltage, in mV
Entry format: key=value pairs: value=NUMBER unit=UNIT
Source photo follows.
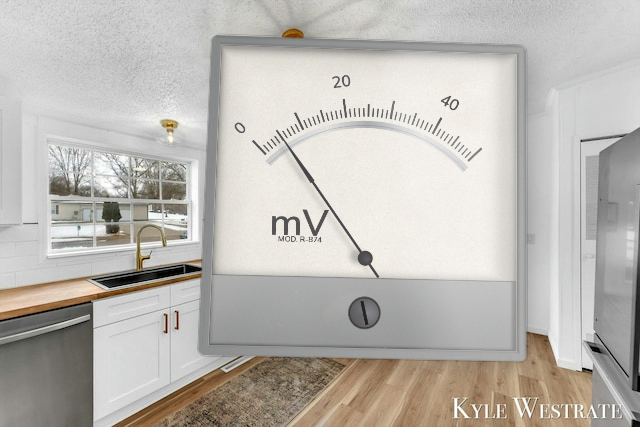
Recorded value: value=5 unit=mV
